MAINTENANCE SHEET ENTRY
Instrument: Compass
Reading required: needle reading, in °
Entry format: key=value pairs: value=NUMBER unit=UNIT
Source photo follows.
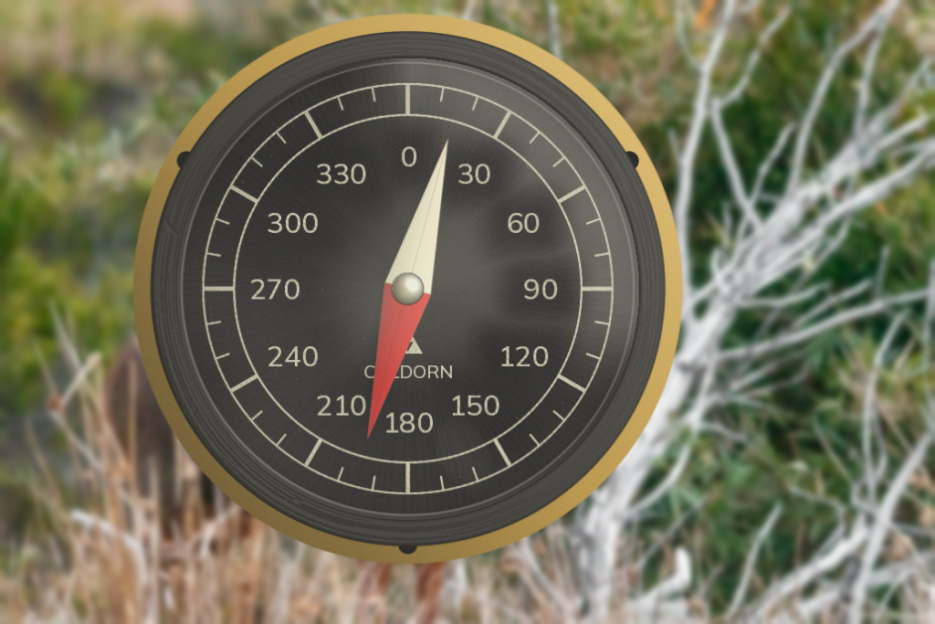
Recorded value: value=195 unit=°
